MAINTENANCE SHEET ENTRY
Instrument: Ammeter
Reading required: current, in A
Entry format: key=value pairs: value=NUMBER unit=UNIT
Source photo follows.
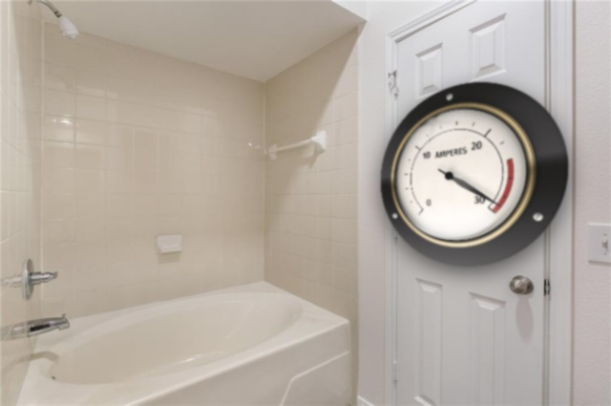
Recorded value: value=29 unit=A
